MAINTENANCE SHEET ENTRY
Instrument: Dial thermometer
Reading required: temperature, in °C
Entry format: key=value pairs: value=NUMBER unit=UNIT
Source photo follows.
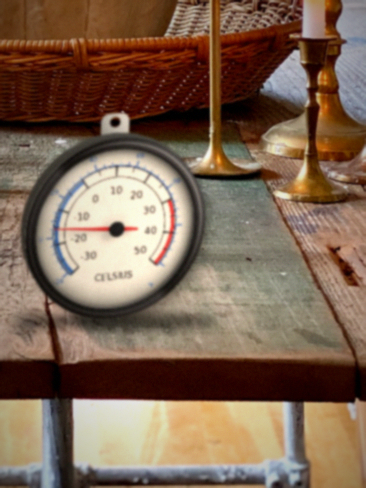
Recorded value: value=-15 unit=°C
